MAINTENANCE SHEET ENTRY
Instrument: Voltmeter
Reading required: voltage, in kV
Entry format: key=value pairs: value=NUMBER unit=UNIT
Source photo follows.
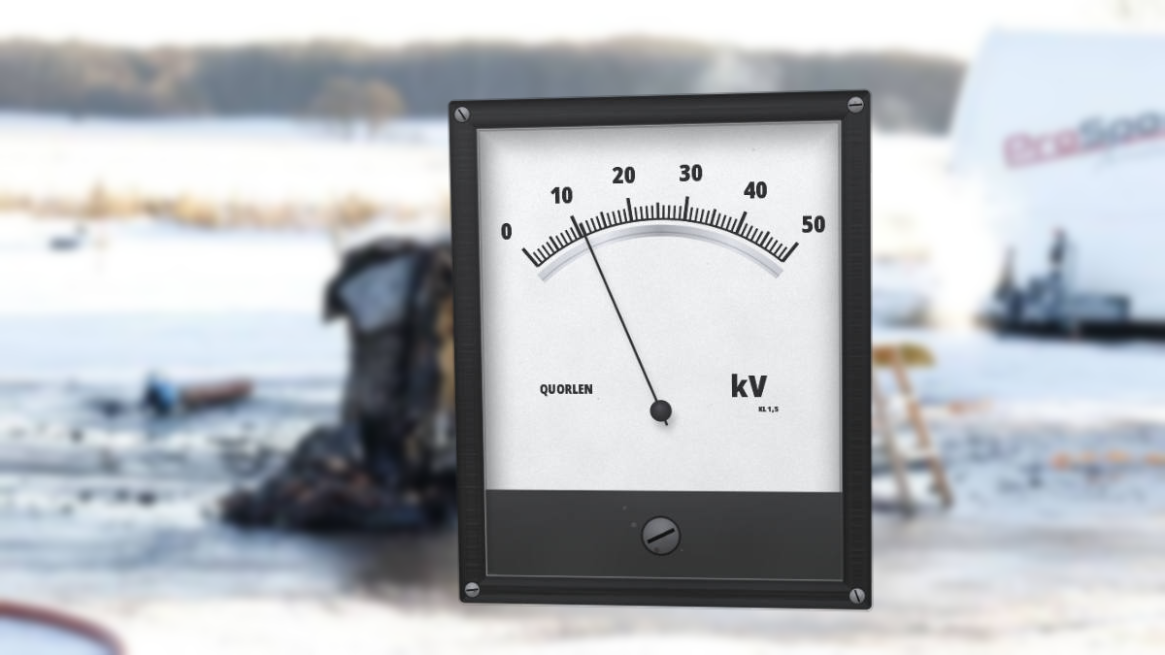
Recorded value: value=11 unit=kV
